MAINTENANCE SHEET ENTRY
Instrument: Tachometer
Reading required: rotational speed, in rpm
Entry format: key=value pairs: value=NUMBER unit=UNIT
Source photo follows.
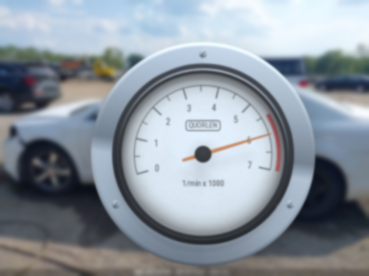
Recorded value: value=6000 unit=rpm
